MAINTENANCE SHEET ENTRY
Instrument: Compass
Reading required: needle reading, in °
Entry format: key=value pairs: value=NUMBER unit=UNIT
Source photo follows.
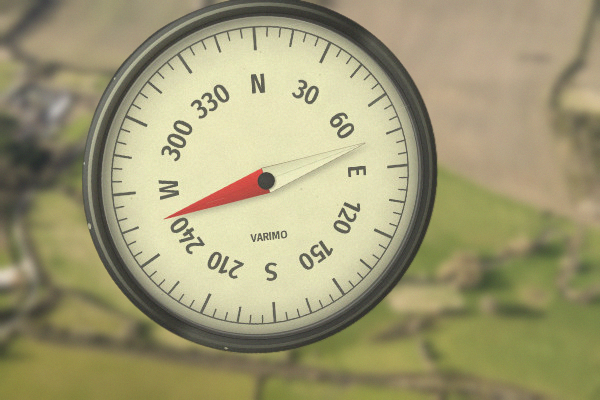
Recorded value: value=255 unit=°
